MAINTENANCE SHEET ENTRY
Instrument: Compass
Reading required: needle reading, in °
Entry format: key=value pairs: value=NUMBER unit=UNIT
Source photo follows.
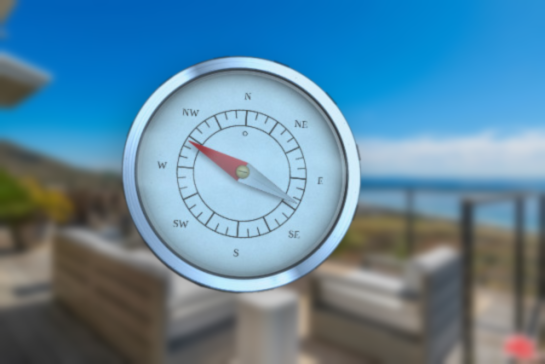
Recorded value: value=295 unit=°
